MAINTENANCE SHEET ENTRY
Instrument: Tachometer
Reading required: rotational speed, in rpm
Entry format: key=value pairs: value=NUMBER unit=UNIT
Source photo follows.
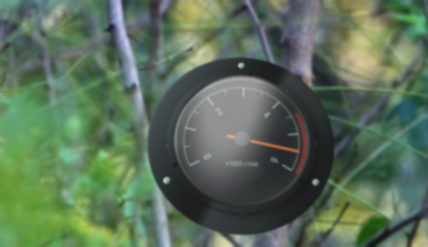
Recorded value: value=5500 unit=rpm
